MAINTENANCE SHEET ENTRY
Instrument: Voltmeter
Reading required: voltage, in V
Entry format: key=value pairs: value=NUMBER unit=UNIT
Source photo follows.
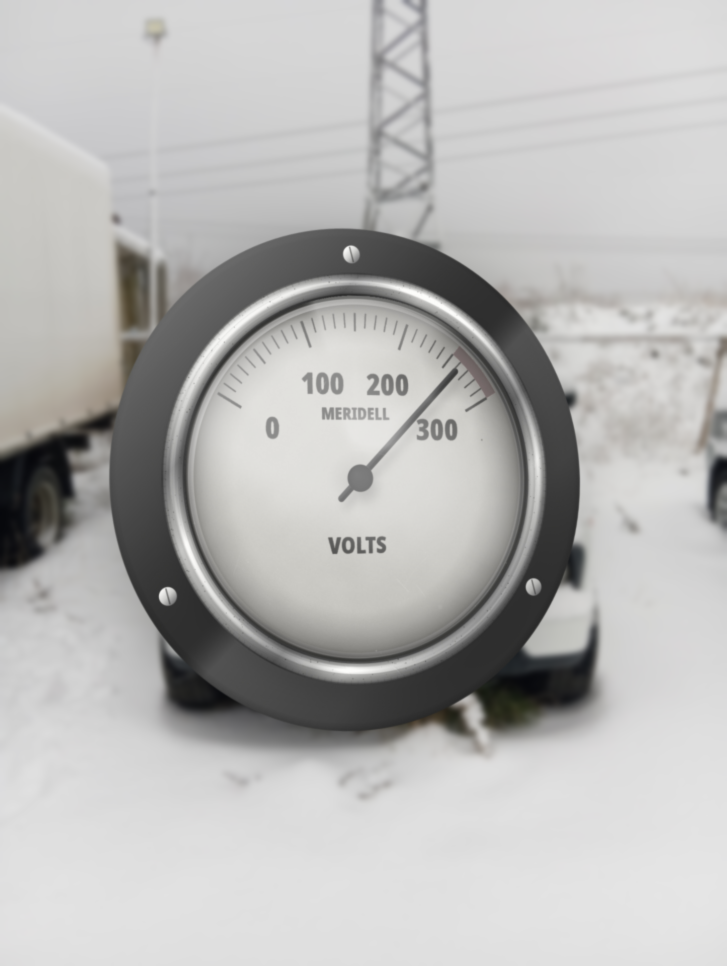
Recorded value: value=260 unit=V
